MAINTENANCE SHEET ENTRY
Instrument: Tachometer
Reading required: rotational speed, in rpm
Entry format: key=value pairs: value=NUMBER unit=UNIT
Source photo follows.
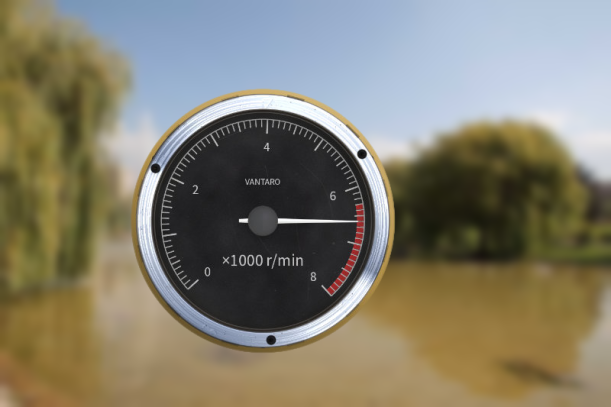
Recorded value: value=6600 unit=rpm
